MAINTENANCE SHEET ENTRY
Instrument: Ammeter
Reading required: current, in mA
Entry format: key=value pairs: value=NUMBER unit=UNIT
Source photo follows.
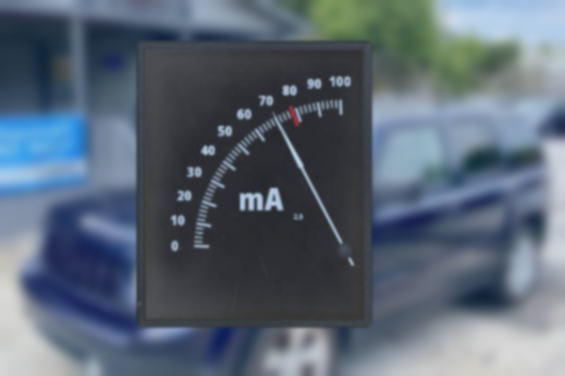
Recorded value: value=70 unit=mA
